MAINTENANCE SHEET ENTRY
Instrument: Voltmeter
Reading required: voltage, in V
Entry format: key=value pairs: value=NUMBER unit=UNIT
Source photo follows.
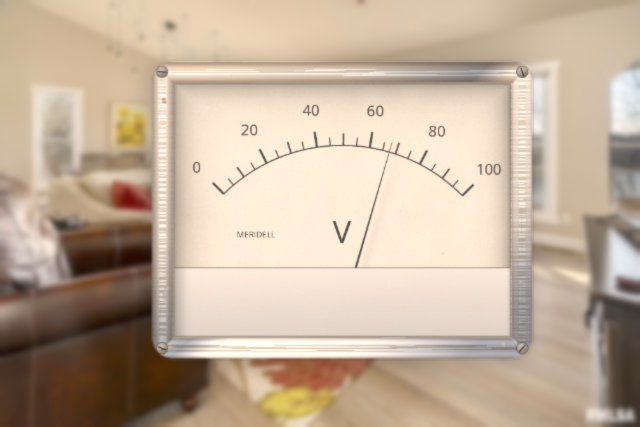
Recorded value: value=67.5 unit=V
